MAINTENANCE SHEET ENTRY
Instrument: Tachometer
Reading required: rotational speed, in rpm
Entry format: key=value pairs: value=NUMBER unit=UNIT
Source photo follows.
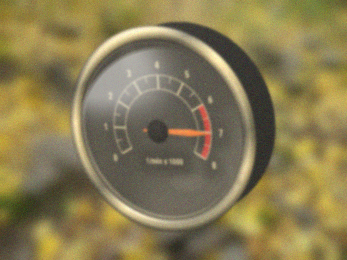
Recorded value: value=7000 unit=rpm
